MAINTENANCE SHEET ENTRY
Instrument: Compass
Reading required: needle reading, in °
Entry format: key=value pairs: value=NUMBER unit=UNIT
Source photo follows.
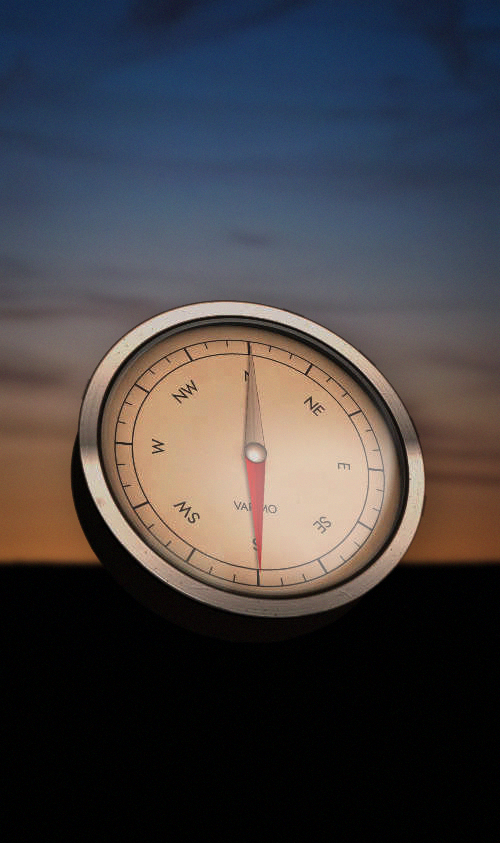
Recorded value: value=180 unit=°
